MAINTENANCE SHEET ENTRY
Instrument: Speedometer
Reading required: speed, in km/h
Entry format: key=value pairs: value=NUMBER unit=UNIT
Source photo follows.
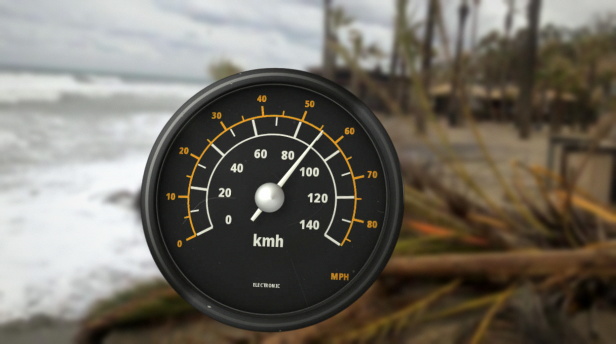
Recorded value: value=90 unit=km/h
